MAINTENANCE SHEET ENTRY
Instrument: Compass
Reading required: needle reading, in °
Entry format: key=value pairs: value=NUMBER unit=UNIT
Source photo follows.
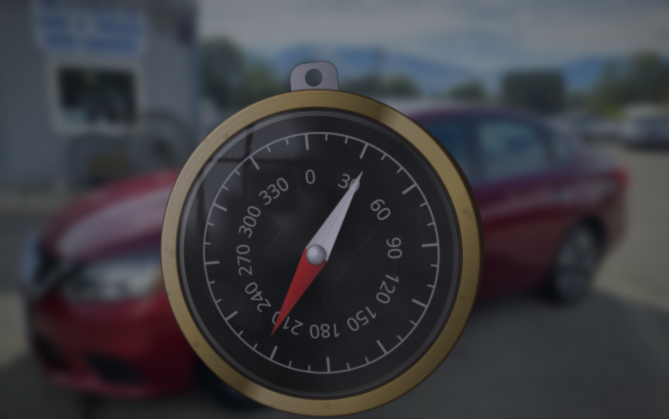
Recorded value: value=215 unit=°
